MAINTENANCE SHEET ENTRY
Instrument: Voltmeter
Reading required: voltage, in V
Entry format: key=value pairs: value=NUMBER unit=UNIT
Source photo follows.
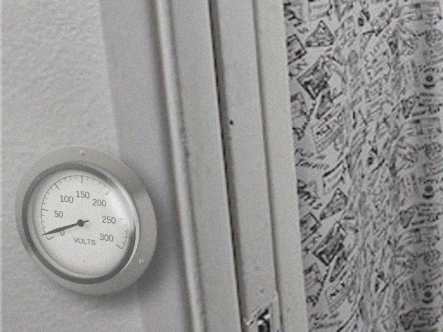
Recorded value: value=10 unit=V
